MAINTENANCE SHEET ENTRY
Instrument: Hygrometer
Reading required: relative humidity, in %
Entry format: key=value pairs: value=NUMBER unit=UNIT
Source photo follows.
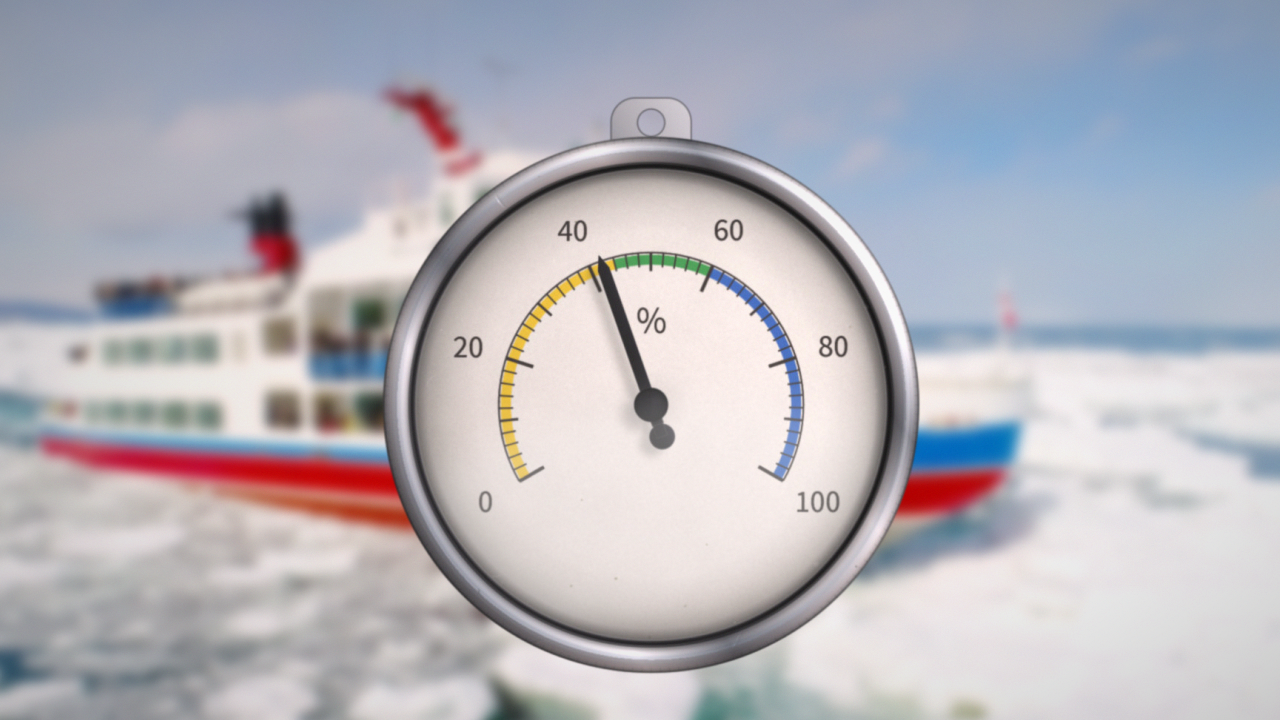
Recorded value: value=42 unit=%
